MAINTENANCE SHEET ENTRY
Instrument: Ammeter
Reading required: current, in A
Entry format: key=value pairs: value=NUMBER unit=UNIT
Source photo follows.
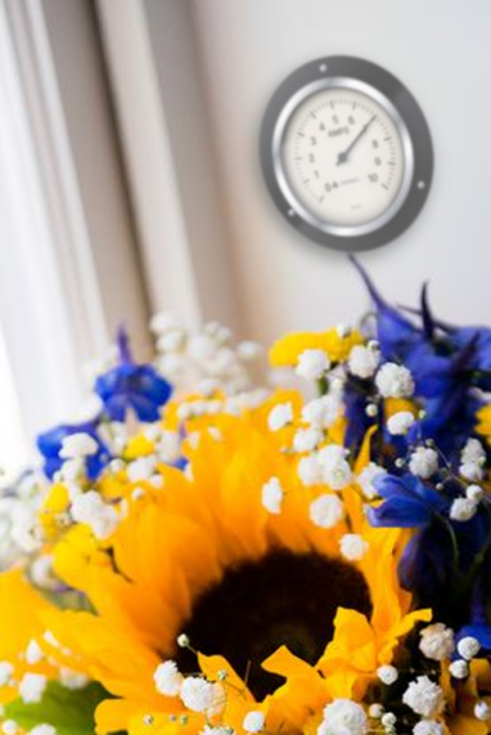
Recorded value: value=7 unit=A
